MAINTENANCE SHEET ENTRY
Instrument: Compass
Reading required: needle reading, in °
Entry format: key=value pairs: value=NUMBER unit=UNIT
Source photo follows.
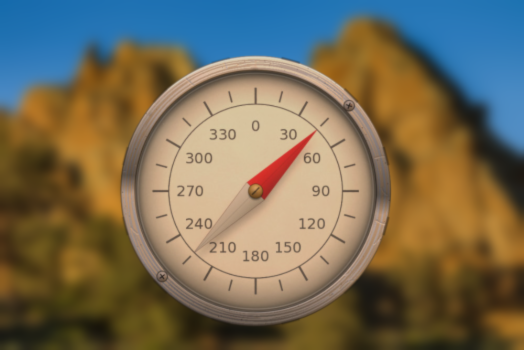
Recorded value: value=45 unit=°
